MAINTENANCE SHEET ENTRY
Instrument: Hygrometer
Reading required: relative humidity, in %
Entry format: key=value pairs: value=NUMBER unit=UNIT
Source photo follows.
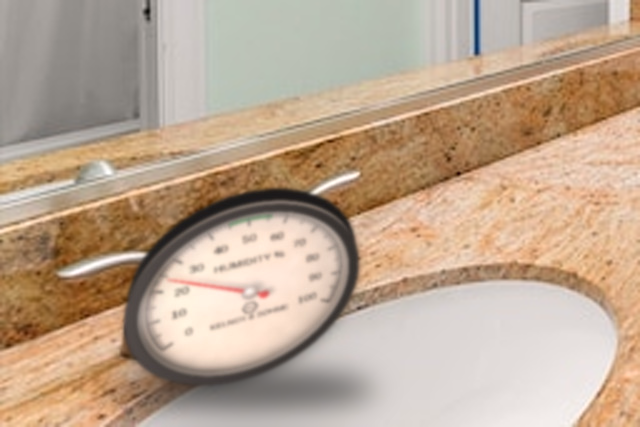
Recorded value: value=25 unit=%
